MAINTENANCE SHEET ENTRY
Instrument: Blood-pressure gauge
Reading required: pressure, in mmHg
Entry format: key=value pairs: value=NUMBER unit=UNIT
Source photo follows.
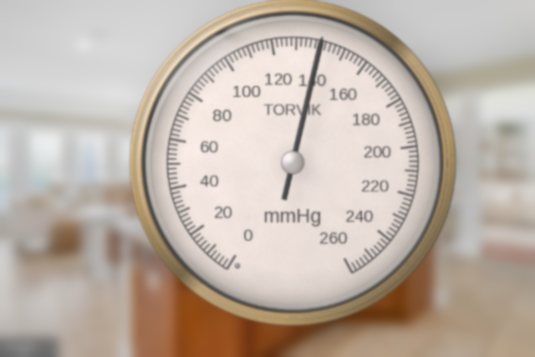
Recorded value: value=140 unit=mmHg
